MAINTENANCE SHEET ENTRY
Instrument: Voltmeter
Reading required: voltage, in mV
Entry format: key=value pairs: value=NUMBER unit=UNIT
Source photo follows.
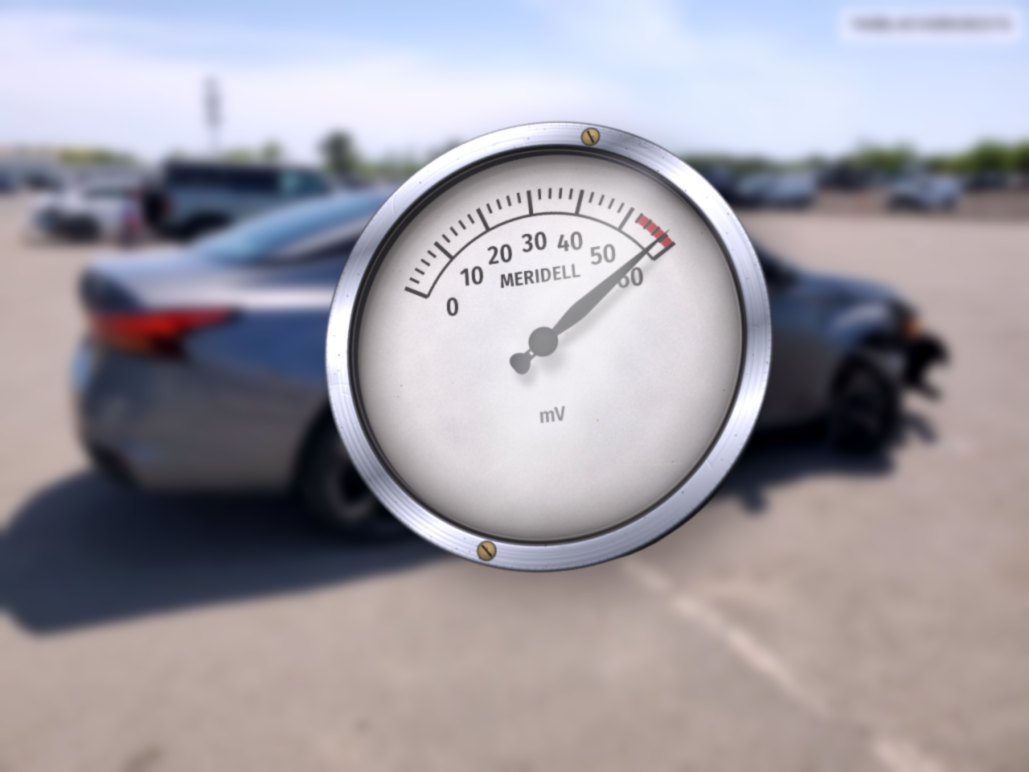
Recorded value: value=58 unit=mV
